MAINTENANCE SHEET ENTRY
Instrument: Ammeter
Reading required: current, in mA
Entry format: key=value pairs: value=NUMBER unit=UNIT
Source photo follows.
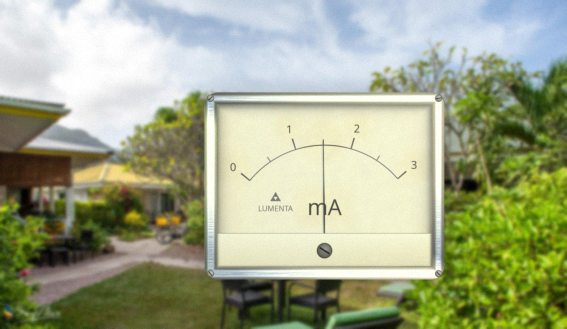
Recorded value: value=1.5 unit=mA
